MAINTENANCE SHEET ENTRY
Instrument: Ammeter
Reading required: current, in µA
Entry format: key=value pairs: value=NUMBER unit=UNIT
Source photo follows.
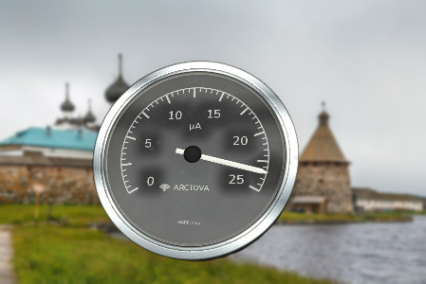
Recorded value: value=23.5 unit=µA
